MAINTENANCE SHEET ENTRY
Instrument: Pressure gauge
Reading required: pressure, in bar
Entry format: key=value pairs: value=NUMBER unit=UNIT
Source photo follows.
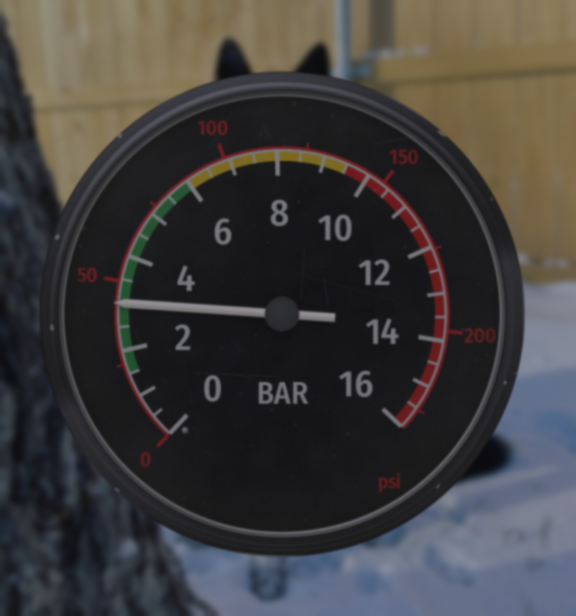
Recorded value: value=3 unit=bar
